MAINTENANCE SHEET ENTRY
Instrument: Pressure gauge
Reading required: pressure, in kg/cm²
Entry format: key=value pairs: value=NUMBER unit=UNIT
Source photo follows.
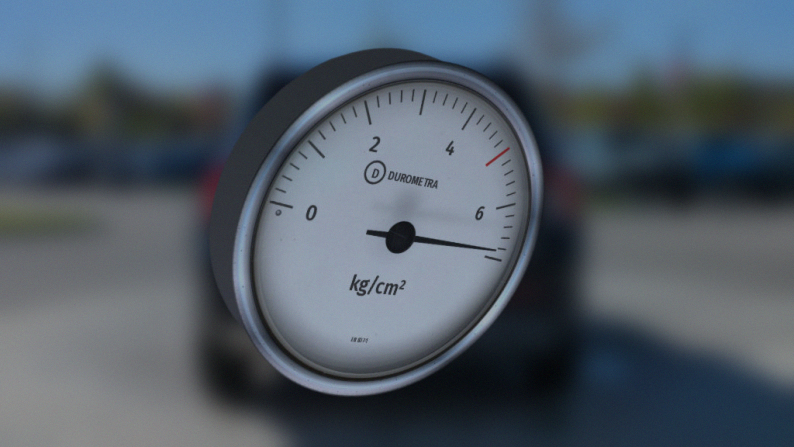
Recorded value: value=6.8 unit=kg/cm²
